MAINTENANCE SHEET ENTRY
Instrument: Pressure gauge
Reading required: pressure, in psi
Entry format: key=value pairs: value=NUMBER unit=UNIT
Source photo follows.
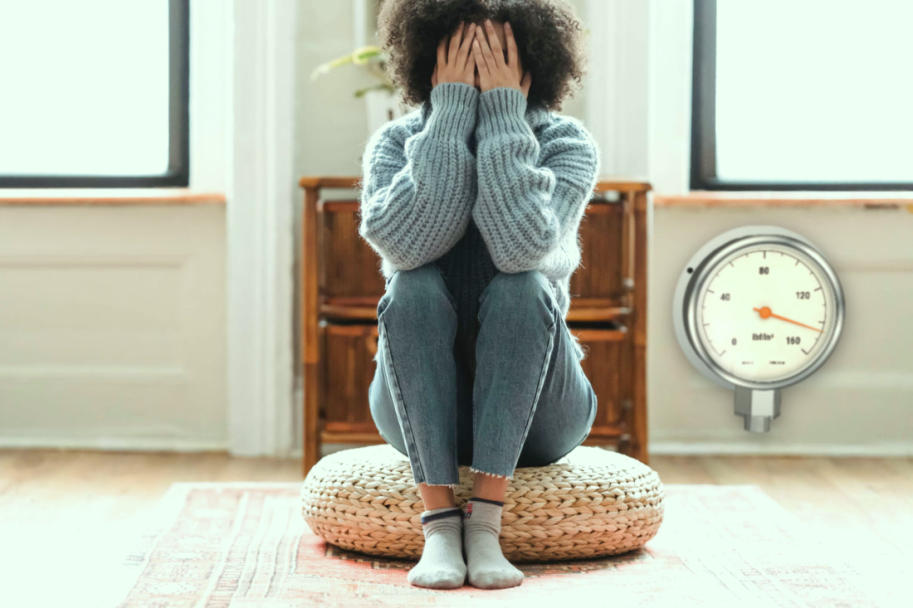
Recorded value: value=145 unit=psi
